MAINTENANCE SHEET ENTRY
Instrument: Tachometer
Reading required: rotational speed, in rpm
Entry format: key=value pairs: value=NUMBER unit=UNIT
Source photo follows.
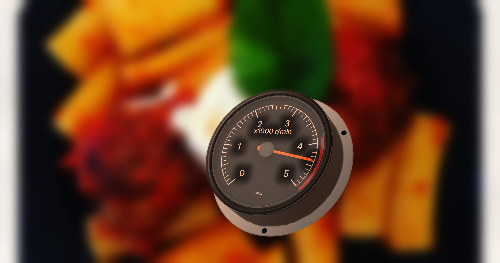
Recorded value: value=4400 unit=rpm
